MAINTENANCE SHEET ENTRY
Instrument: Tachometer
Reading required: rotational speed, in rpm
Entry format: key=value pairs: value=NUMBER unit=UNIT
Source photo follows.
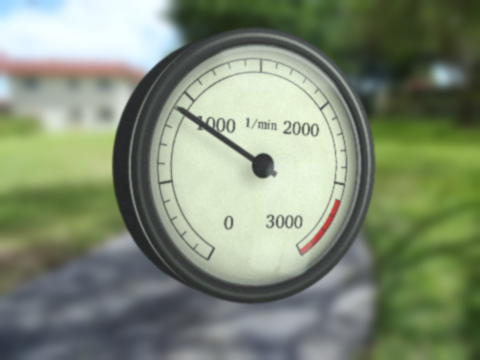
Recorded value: value=900 unit=rpm
